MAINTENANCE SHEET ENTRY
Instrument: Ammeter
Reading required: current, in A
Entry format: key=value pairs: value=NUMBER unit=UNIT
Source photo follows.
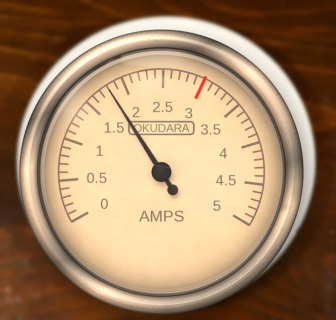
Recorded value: value=1.8 unit=A
